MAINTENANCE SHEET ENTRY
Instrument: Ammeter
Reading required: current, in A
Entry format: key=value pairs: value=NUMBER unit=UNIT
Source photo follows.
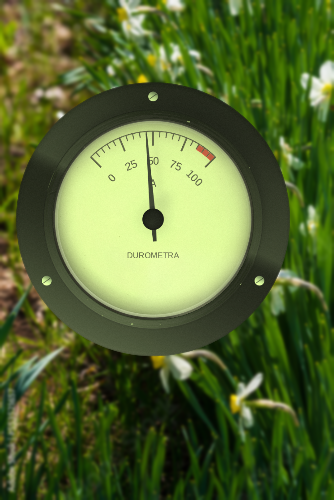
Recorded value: value=45 unit=A
